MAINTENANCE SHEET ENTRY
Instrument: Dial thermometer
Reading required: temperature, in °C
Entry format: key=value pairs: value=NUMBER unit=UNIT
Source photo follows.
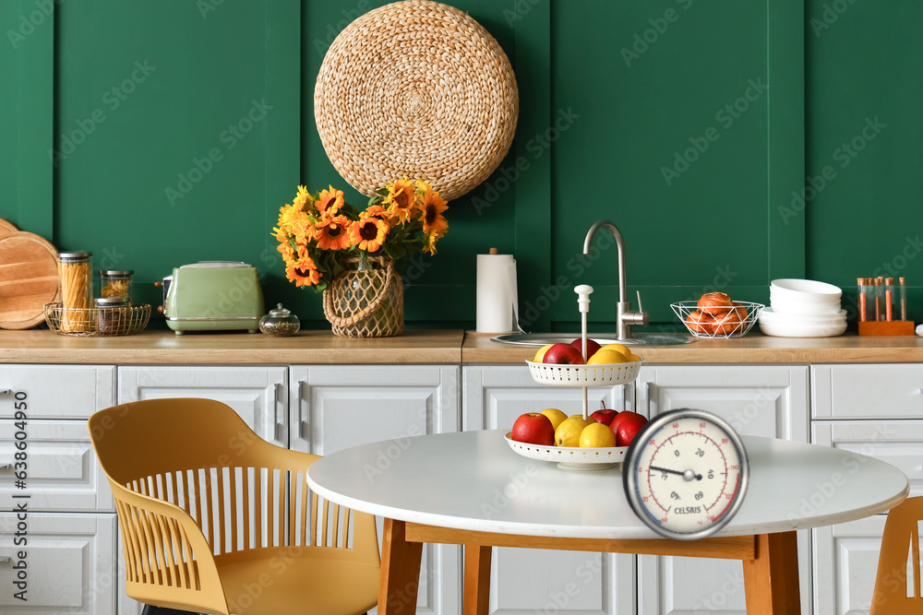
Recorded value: value=-16 unit=°C
